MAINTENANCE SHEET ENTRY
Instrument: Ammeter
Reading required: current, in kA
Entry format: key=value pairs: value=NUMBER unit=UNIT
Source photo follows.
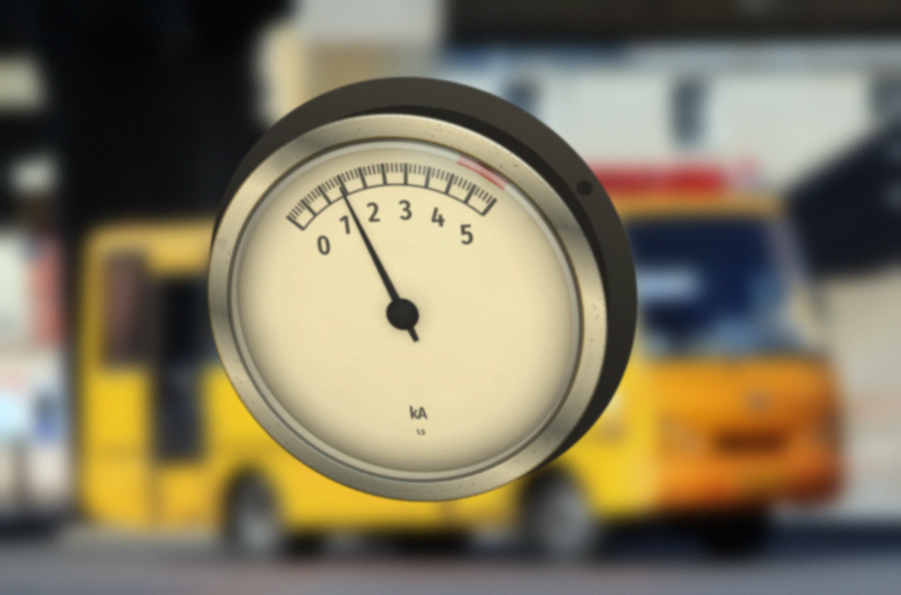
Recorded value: value=1.5 unit=kA
